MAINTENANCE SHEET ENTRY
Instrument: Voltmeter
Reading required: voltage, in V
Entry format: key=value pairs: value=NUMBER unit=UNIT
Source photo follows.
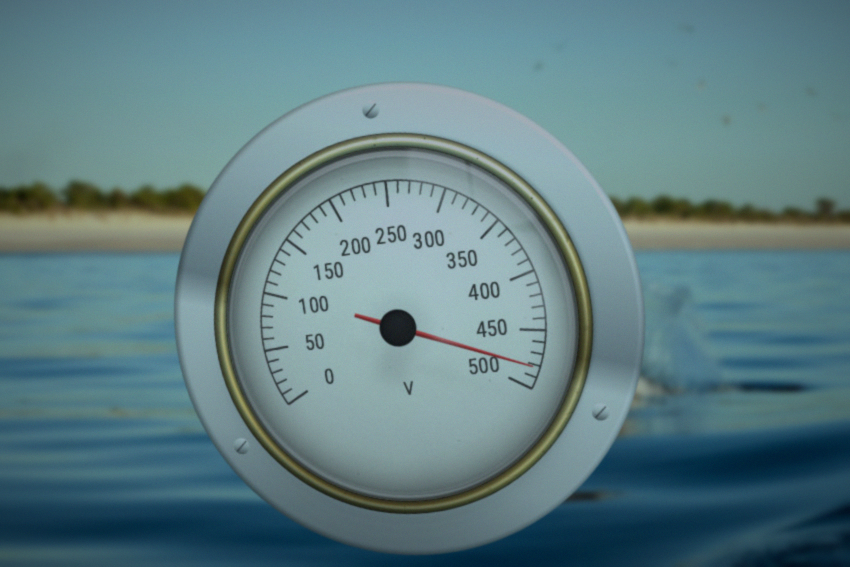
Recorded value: value=480 unit=V
